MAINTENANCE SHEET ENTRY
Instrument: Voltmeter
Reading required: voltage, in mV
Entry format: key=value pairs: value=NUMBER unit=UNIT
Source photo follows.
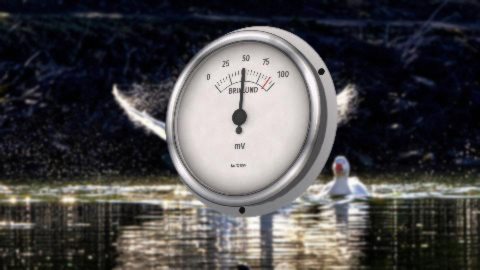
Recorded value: value=50 unit=mV
